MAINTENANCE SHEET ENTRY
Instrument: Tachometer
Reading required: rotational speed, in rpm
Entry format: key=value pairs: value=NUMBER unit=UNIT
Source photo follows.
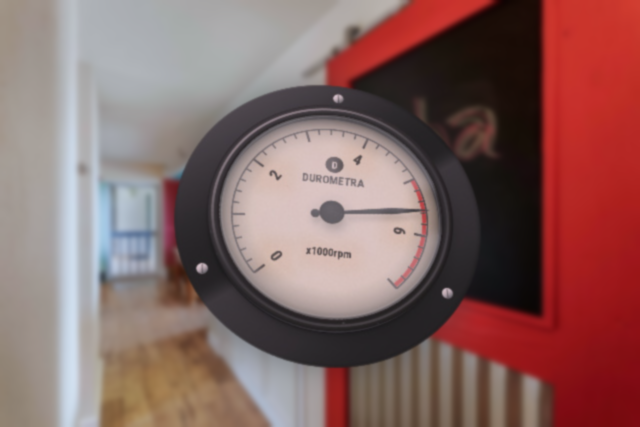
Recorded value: value=5600 unit=rpm
